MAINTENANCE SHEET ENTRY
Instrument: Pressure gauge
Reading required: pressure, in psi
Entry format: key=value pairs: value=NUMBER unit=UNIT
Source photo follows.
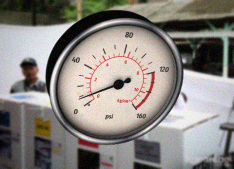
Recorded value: value=10 unit=psi
